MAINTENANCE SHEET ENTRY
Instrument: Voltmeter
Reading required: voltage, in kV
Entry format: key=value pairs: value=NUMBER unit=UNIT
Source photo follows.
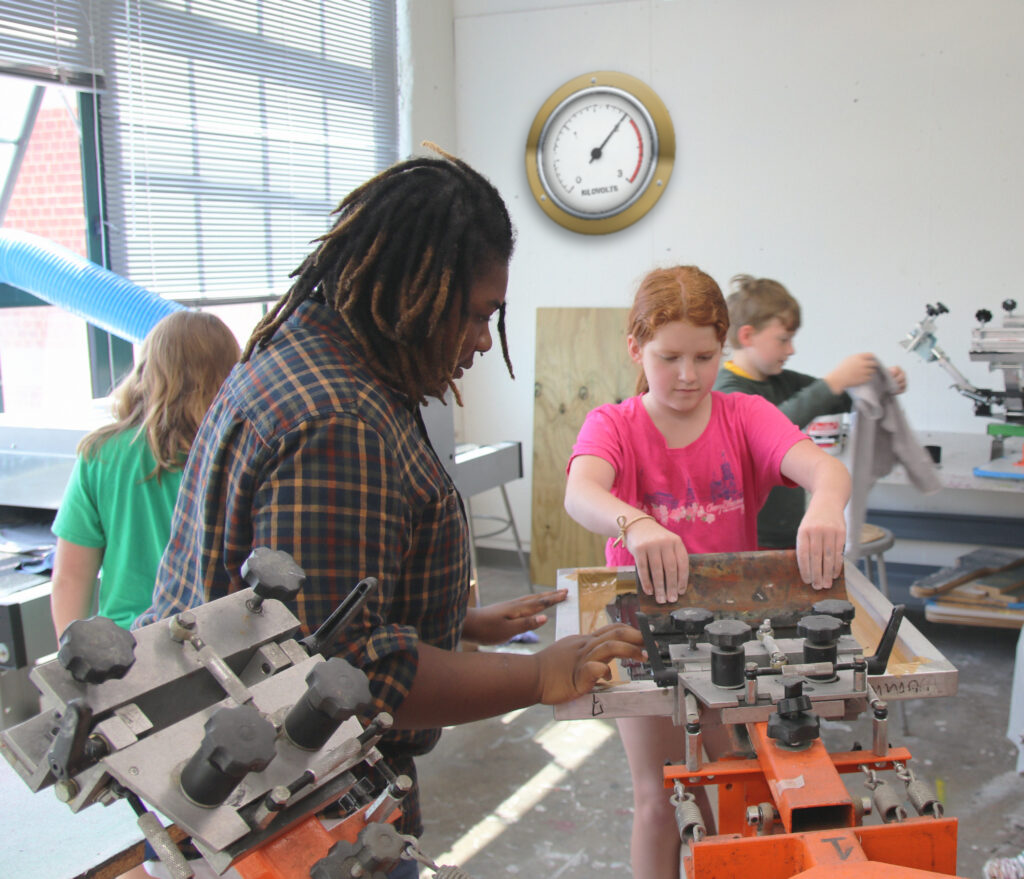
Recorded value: value=2 unit=kV
